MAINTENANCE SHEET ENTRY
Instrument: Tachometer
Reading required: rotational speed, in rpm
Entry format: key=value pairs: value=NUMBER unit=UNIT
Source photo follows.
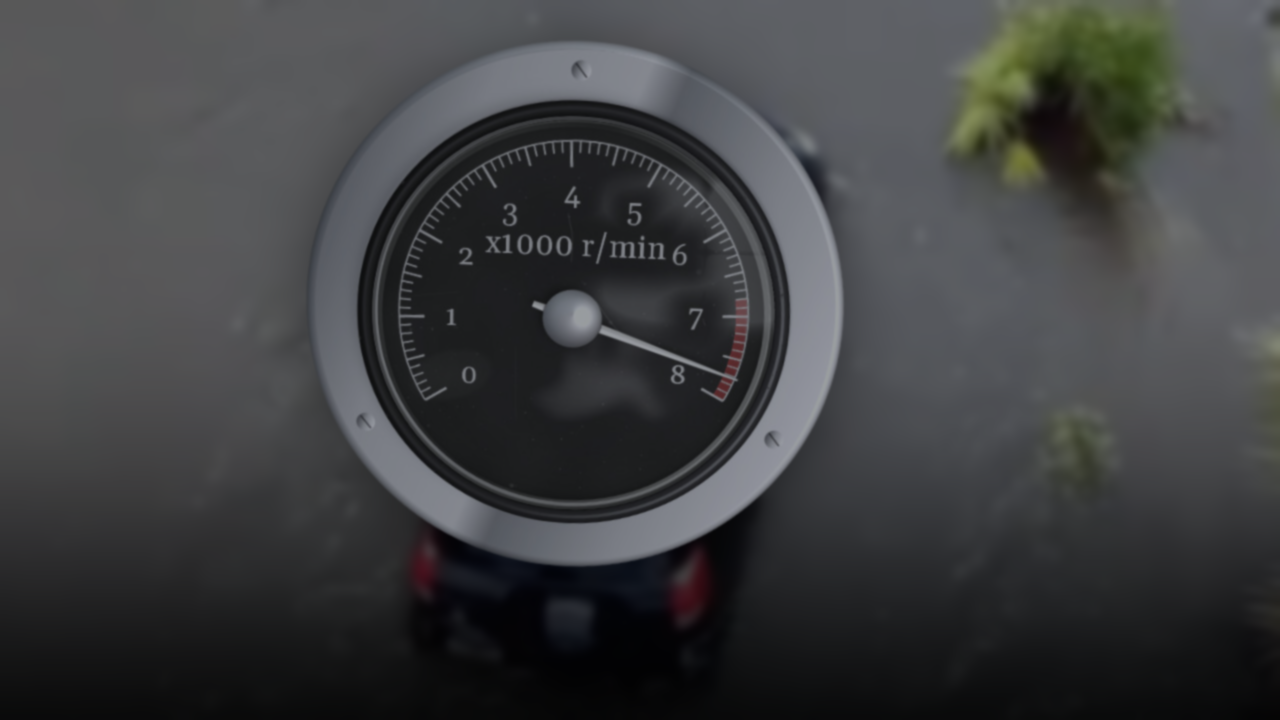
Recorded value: value=7700 unit=rpm
